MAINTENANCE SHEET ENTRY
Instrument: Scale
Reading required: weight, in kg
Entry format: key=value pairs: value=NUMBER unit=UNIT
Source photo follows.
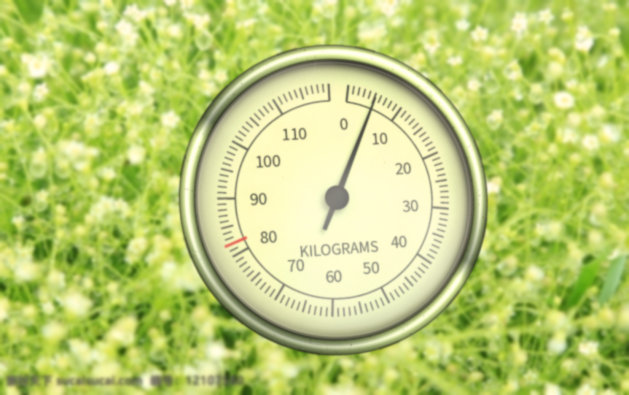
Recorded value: value=5 unit=kg
